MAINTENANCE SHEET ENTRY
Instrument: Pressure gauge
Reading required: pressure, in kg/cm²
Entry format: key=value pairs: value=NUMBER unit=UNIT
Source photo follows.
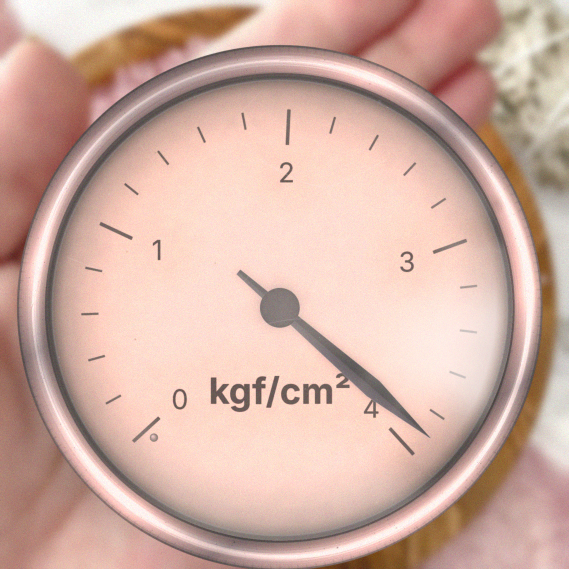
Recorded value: value=3.9 unit=kg/cm²
